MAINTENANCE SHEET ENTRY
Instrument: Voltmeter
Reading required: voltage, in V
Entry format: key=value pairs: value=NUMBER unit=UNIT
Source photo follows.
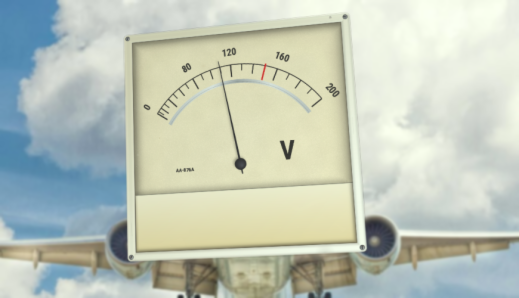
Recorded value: value=110 unit=V
